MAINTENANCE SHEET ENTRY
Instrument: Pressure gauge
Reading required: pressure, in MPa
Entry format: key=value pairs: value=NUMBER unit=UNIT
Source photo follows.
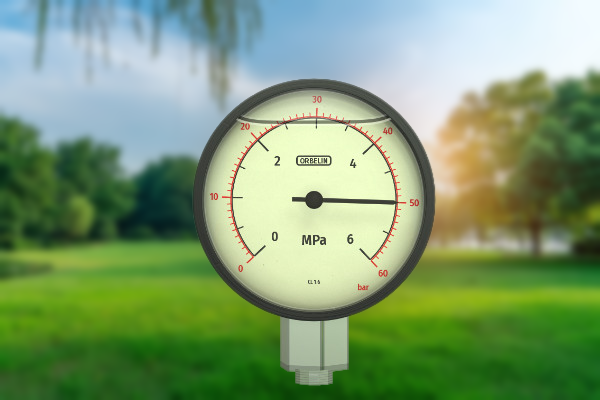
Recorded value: value=5 unit=MPa
